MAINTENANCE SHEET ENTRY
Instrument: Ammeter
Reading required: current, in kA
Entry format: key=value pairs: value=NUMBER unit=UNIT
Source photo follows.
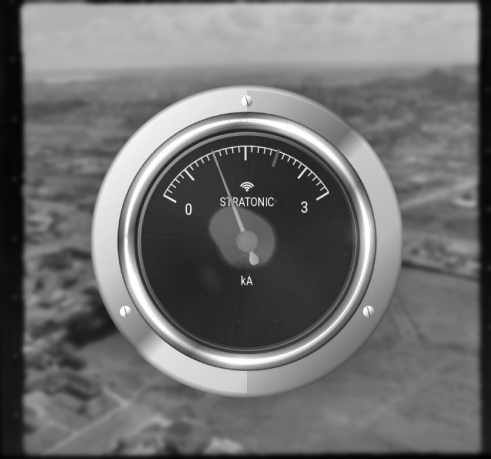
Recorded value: value=1 unit=kA
